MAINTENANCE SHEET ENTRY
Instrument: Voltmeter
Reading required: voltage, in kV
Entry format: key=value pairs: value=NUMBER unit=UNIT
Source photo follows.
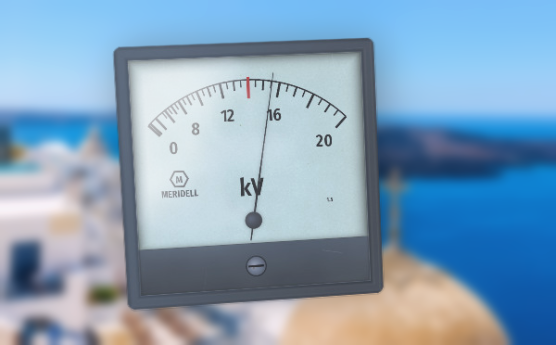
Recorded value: value=15.5 unit=kV
